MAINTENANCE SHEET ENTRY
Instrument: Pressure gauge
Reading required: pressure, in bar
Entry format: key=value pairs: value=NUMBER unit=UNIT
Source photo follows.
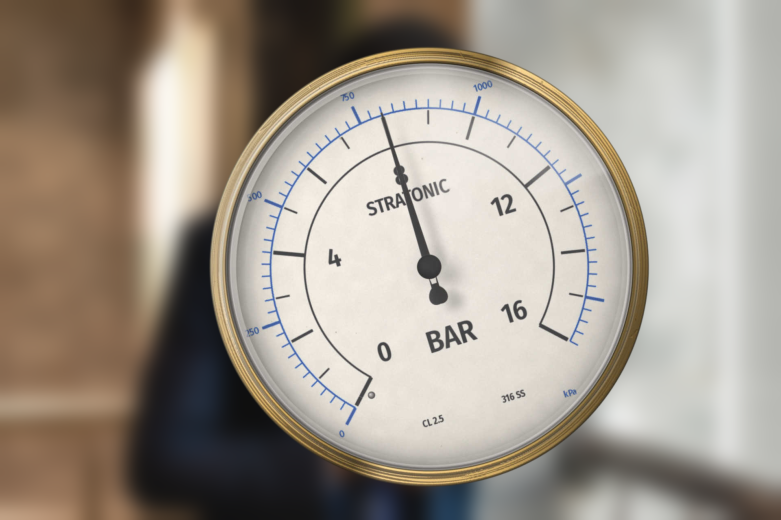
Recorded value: value=8 unit=bar
